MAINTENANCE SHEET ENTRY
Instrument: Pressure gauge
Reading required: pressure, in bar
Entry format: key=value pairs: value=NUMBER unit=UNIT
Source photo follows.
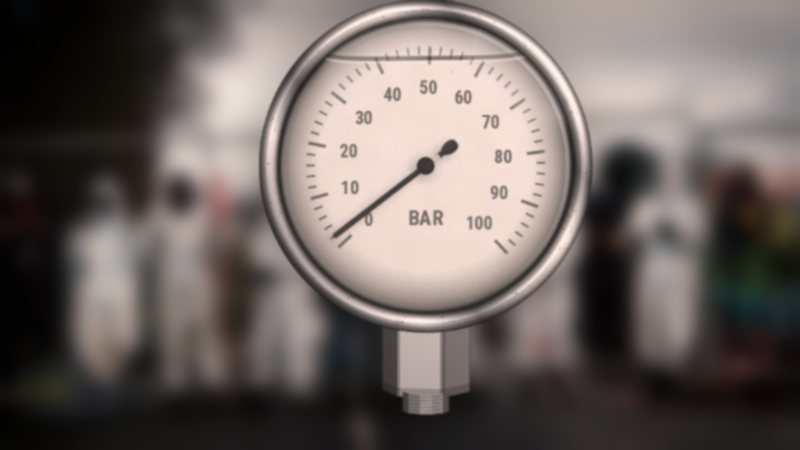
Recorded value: value=2 unit=bar
